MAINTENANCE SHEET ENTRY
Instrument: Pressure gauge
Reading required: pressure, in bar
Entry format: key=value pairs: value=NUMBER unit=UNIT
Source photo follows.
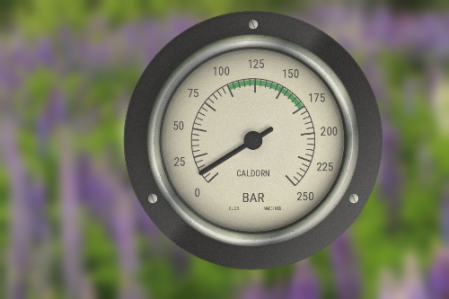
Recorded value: value=10 unit=bar
